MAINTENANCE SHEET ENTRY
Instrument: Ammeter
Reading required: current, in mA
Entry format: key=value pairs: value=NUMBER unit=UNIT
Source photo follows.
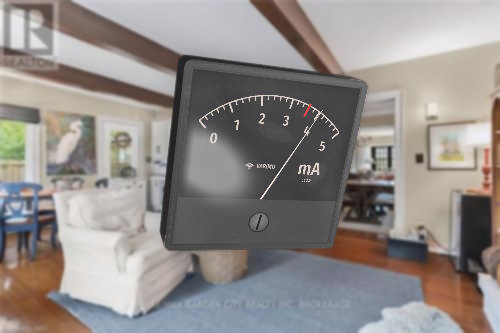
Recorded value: value=4 unit=mA
